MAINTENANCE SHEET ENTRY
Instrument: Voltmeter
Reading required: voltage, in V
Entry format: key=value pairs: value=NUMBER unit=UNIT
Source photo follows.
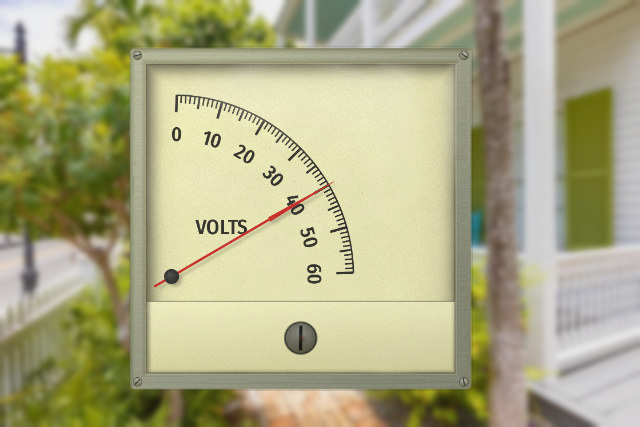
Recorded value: value=40 unit=V
